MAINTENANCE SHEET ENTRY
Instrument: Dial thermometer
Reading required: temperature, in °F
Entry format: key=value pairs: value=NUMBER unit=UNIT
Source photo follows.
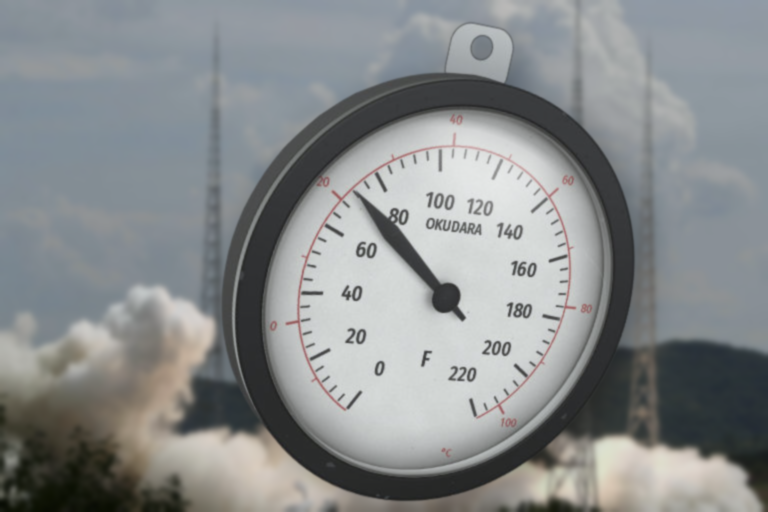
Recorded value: value=72 unit=°F
